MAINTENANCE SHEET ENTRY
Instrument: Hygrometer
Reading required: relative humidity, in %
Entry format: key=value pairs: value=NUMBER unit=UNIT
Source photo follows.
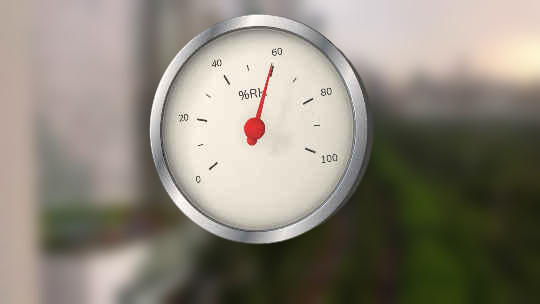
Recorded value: value=60 unit=%
